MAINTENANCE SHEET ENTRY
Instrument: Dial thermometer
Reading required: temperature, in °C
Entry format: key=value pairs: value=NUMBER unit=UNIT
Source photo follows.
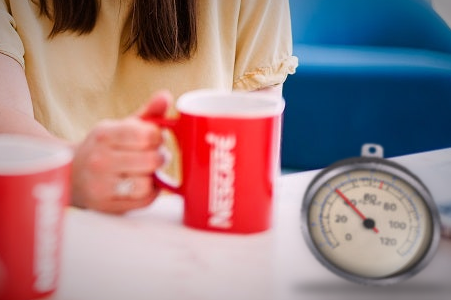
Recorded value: value=40 unit=°C
